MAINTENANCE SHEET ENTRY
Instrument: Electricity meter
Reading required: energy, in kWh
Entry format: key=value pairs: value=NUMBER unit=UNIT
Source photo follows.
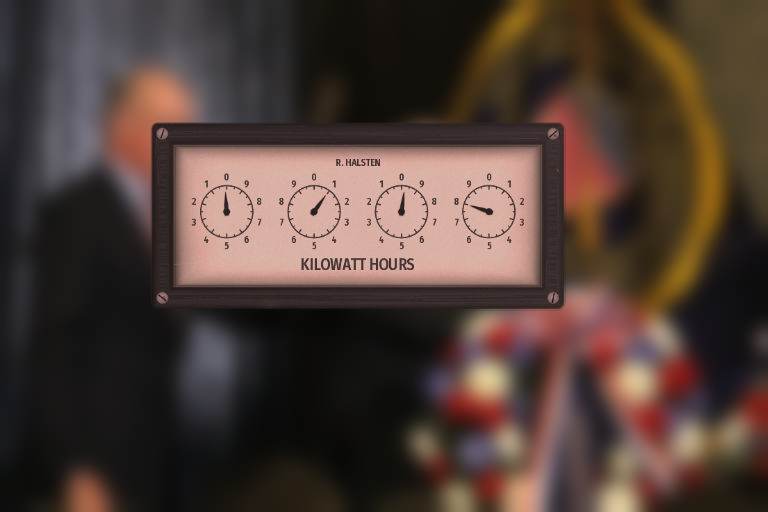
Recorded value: value=98 unit=kWh
